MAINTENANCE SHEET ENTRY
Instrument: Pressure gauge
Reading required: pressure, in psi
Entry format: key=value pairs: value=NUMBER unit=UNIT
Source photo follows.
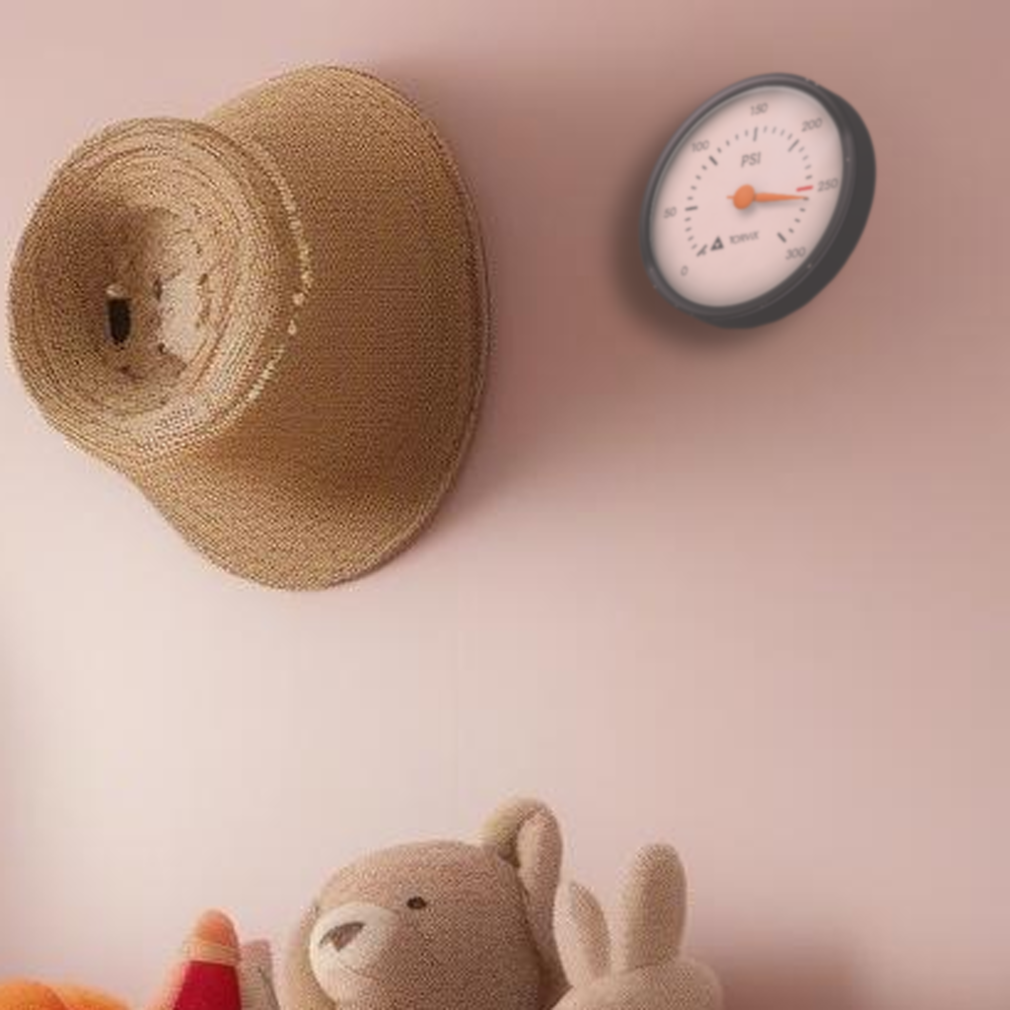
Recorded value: value=260 unit=psi
